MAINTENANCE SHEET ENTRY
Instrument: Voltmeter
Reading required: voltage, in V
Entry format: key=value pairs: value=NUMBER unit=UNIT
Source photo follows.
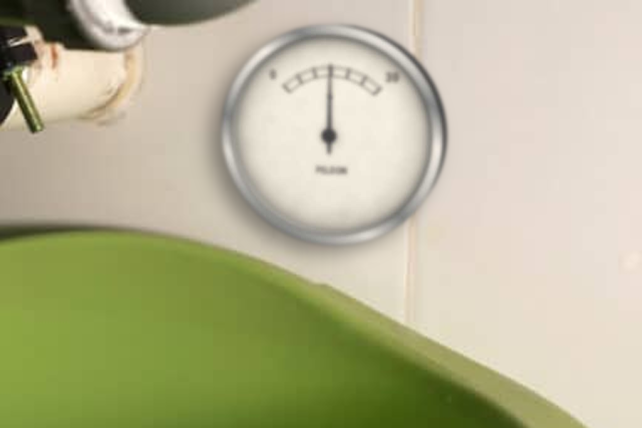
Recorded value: value=15 unit=V
